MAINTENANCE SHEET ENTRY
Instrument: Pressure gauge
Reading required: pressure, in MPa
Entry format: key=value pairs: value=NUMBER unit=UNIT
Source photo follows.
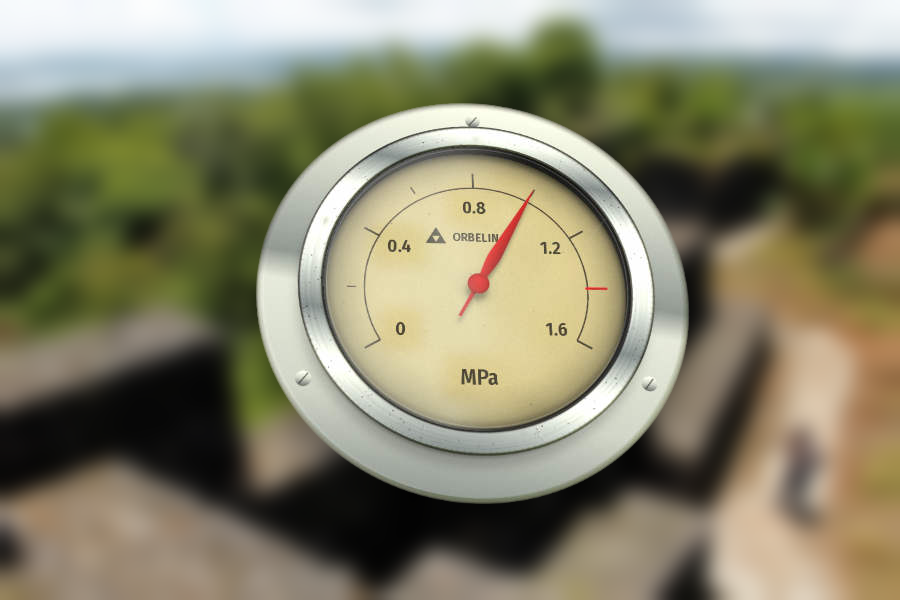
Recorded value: value=1 unit=MPa
